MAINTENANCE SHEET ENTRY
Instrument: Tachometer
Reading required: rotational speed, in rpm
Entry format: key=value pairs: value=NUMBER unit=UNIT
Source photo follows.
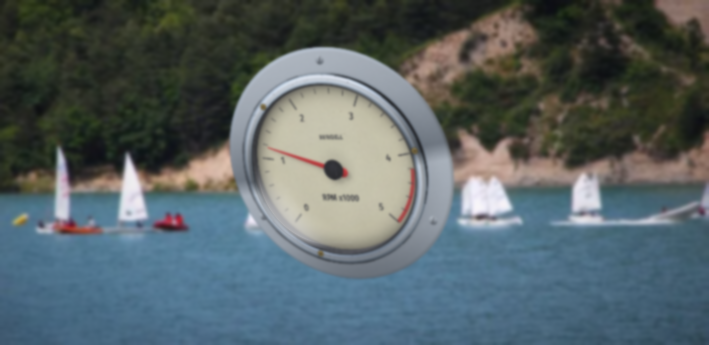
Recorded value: value=1200 unit=rpm
